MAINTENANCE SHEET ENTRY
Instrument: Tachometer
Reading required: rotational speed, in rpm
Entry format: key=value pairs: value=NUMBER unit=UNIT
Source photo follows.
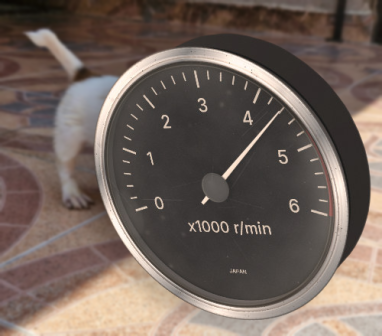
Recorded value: value=4400 unit=rpm
